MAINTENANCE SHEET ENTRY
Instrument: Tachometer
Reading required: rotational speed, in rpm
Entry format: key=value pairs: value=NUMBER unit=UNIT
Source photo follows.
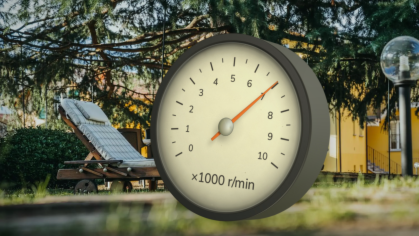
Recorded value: value=7000 unit=rpm
